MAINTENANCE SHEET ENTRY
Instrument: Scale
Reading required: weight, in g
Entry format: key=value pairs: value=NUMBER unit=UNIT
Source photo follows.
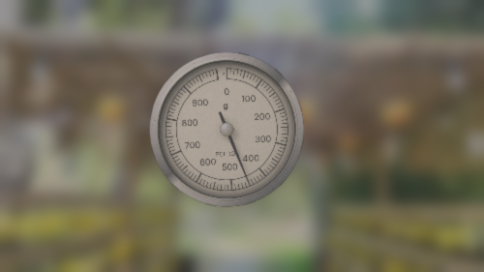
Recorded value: value=450 unit=g
